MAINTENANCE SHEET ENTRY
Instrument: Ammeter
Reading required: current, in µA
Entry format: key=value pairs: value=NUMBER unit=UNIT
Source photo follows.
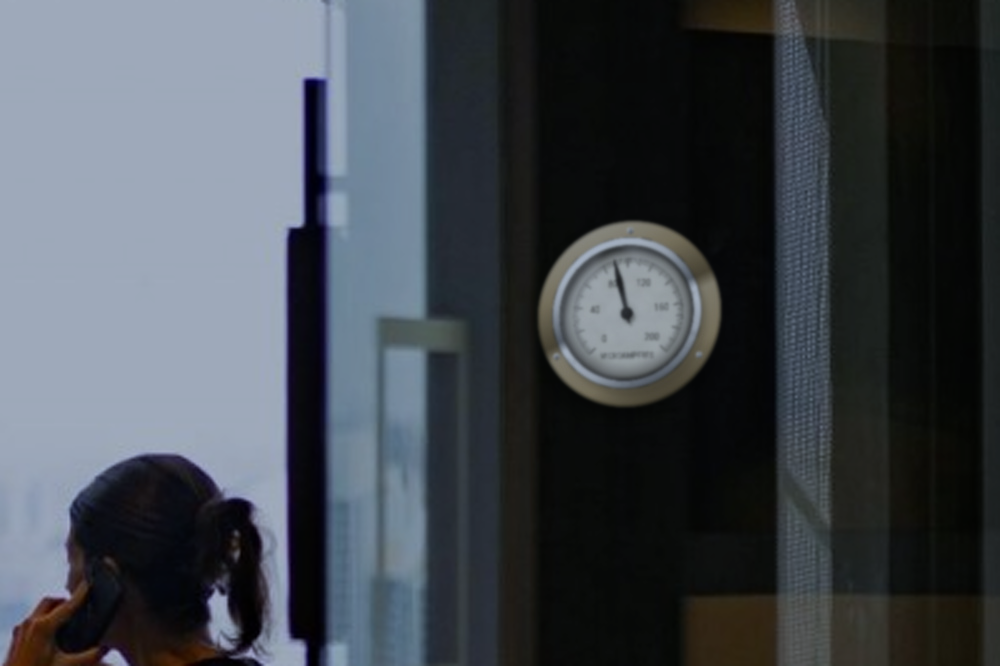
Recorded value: value=90 unit=µA
